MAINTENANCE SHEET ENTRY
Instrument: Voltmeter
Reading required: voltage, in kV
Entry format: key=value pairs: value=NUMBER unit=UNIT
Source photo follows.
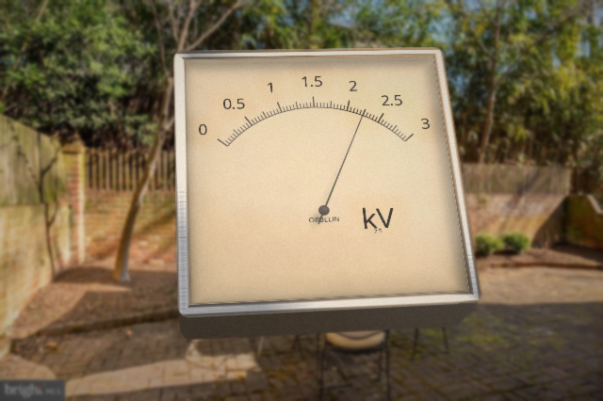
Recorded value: value=2.25 unit=kV
